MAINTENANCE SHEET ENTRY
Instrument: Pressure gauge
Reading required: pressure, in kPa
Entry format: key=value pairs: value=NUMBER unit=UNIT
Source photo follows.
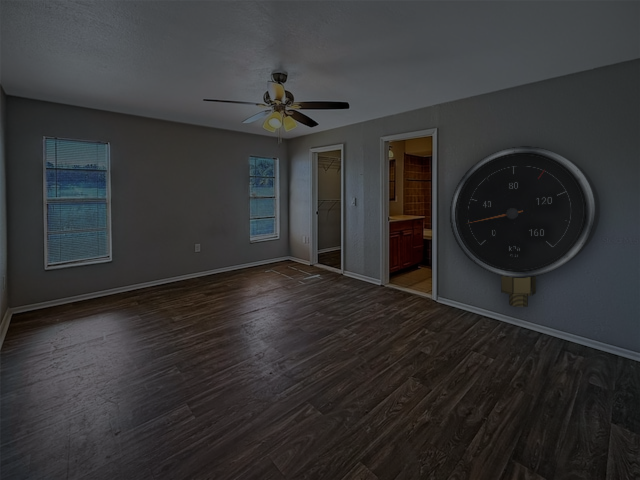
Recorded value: value=20 unit=kPa
